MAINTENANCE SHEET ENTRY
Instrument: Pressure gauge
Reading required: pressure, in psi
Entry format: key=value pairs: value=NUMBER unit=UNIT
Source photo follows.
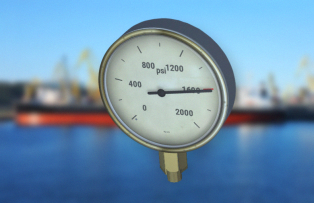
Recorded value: value=1600 unit=psi
